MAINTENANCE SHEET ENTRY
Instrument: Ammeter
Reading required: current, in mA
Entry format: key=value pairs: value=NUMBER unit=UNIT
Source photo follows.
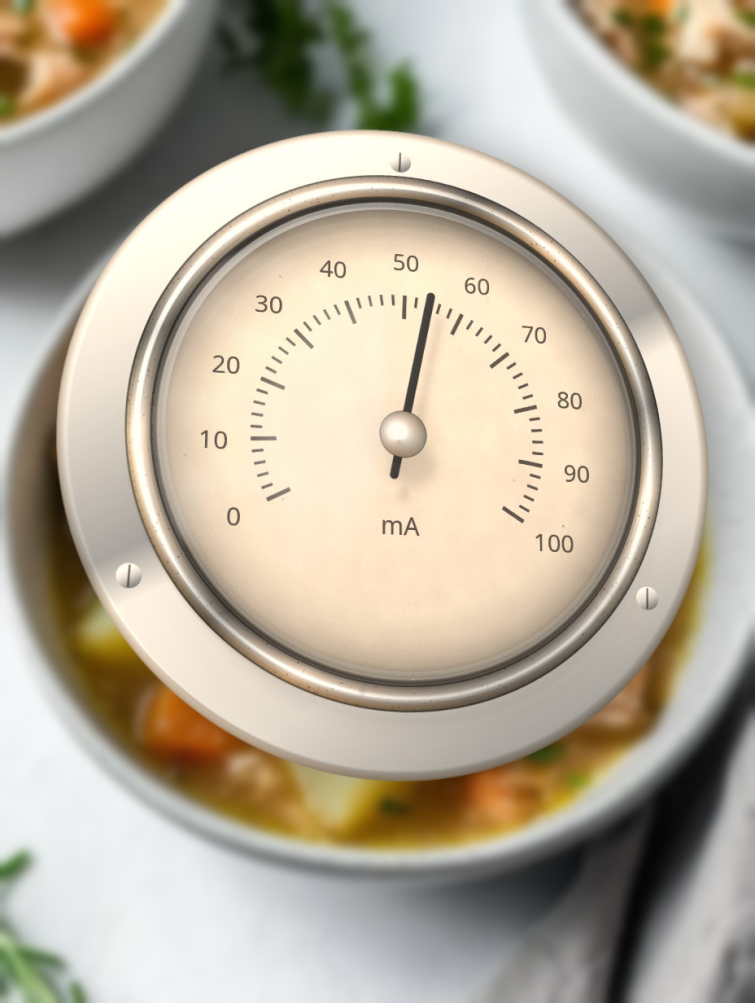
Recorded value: value=54 unit=mA
